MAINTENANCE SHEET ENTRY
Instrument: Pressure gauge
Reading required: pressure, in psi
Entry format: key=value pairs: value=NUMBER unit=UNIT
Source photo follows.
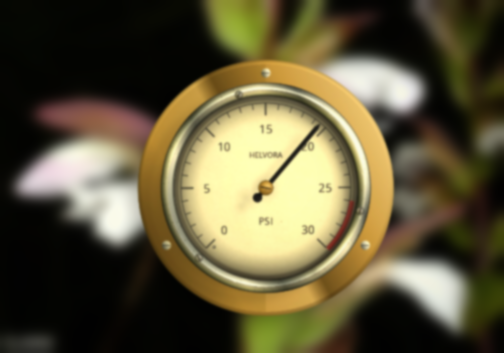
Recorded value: value=19.5 unit=psi
